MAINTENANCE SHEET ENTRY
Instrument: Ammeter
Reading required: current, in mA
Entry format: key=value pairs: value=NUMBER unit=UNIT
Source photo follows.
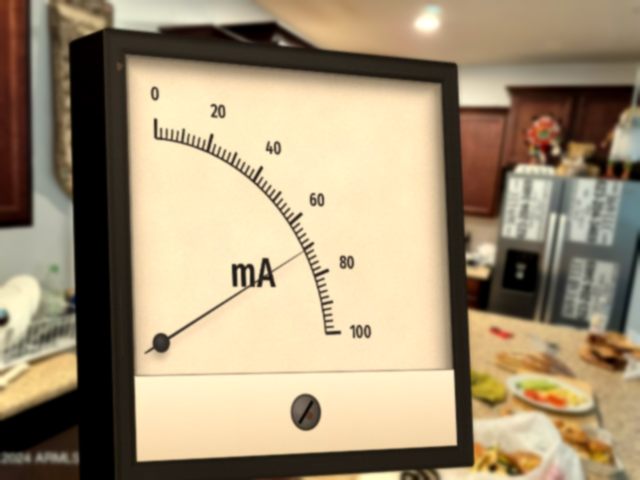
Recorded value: value=70 unit=mA
